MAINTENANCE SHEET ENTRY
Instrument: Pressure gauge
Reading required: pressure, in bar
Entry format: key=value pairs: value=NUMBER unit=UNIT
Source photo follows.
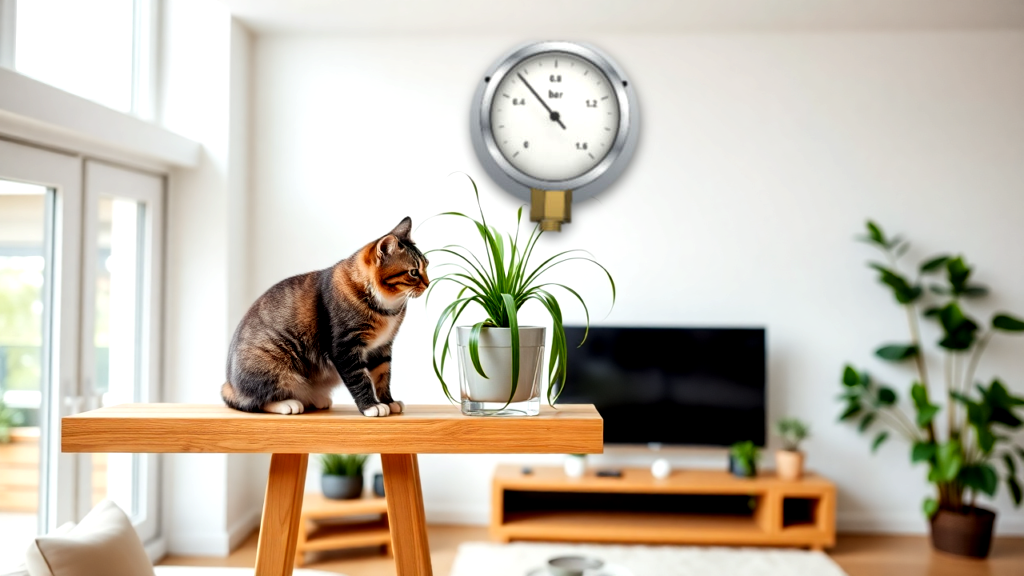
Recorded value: value=0.55 unit=bar
